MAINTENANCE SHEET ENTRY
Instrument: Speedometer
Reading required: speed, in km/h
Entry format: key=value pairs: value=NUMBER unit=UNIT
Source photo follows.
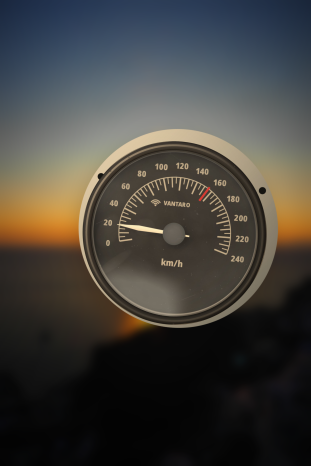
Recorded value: value=20 unit=km/h
